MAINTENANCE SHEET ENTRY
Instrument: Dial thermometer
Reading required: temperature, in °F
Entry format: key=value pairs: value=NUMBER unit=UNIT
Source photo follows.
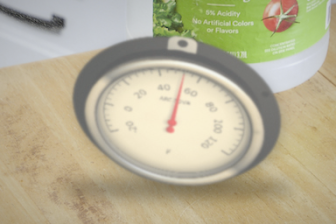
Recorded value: value=52 unit=°F
